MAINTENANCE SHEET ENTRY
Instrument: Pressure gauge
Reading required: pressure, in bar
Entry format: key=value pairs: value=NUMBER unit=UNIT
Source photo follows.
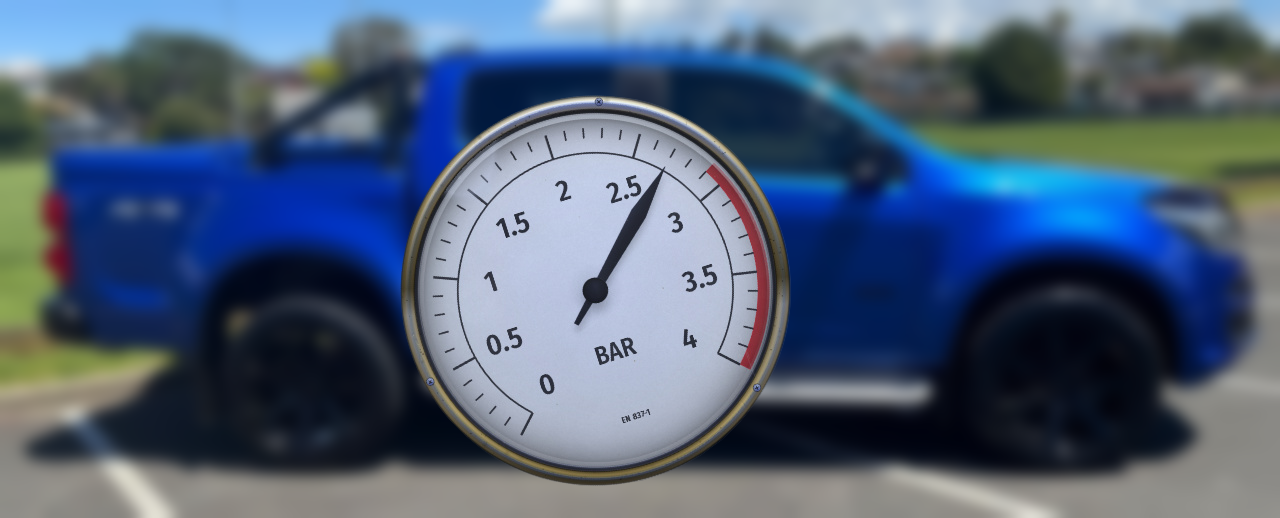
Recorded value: value=2.7 unit=bar
